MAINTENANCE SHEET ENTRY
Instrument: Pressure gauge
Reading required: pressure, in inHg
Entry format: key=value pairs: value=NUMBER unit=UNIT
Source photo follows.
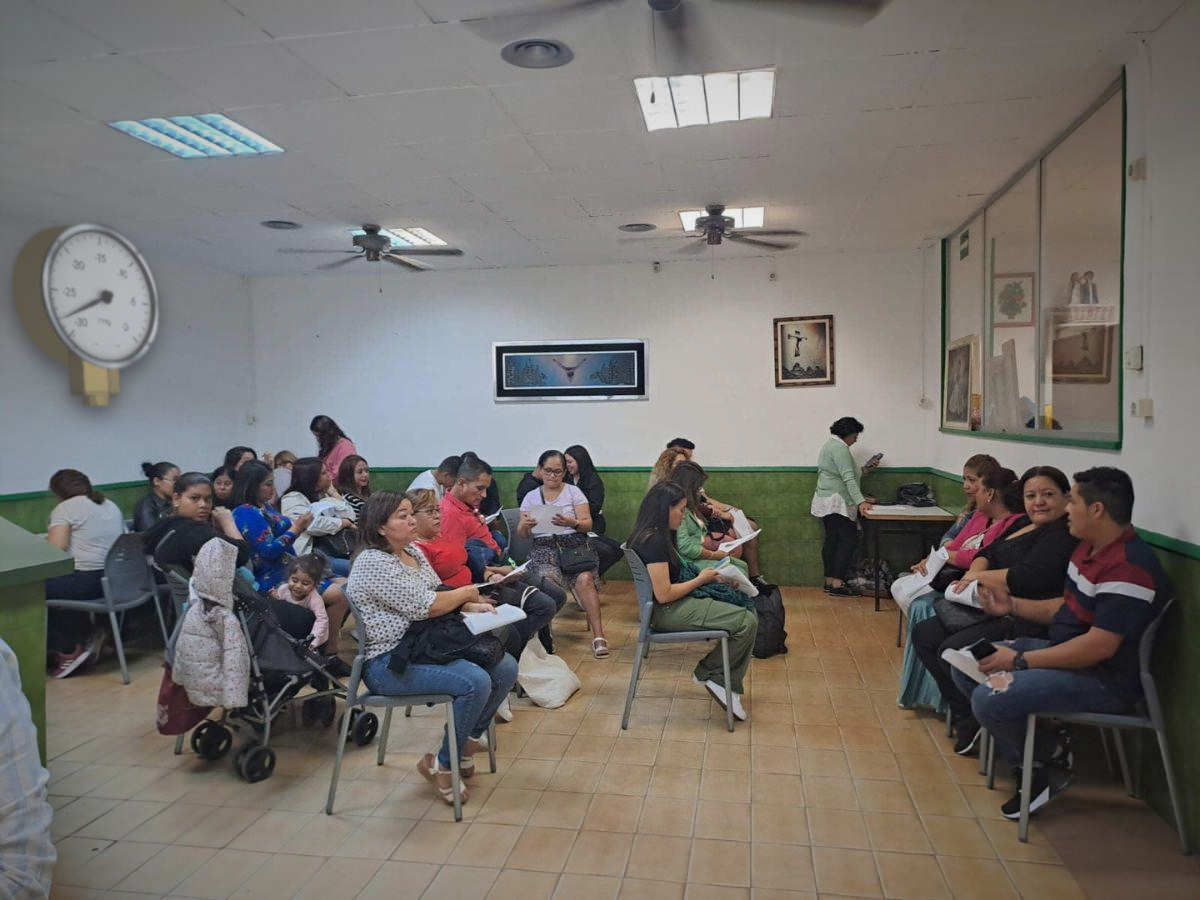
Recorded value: value=-28 unit=inHg
